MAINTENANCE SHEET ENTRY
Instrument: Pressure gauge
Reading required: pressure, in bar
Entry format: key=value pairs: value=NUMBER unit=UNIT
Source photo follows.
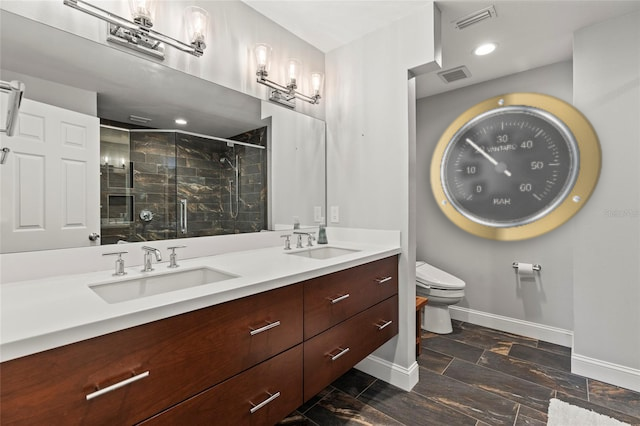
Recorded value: value=20 unit=bar
